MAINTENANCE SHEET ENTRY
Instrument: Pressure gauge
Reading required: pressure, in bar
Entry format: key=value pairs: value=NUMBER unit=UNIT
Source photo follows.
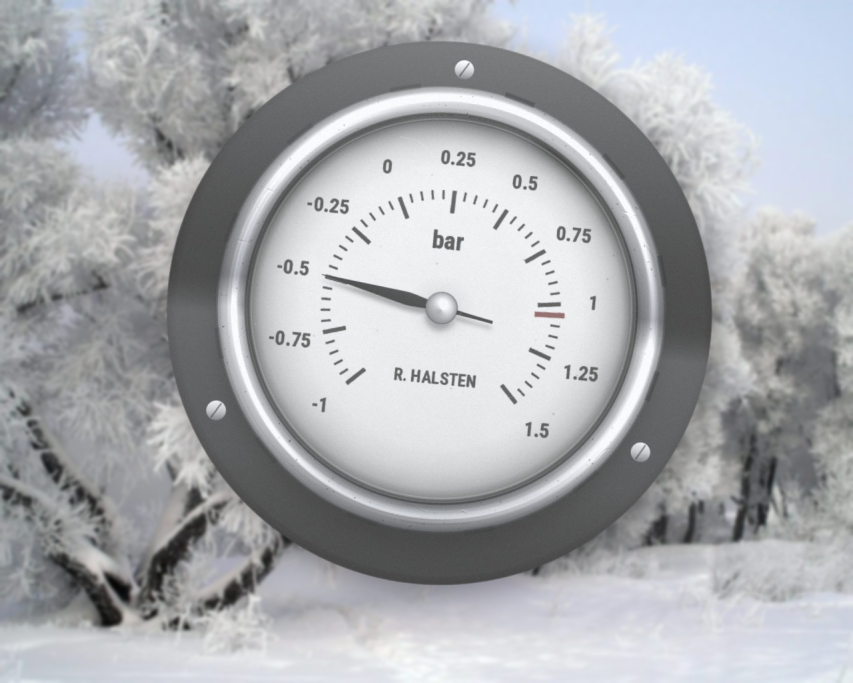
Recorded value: value=-0.5 unit=bar
